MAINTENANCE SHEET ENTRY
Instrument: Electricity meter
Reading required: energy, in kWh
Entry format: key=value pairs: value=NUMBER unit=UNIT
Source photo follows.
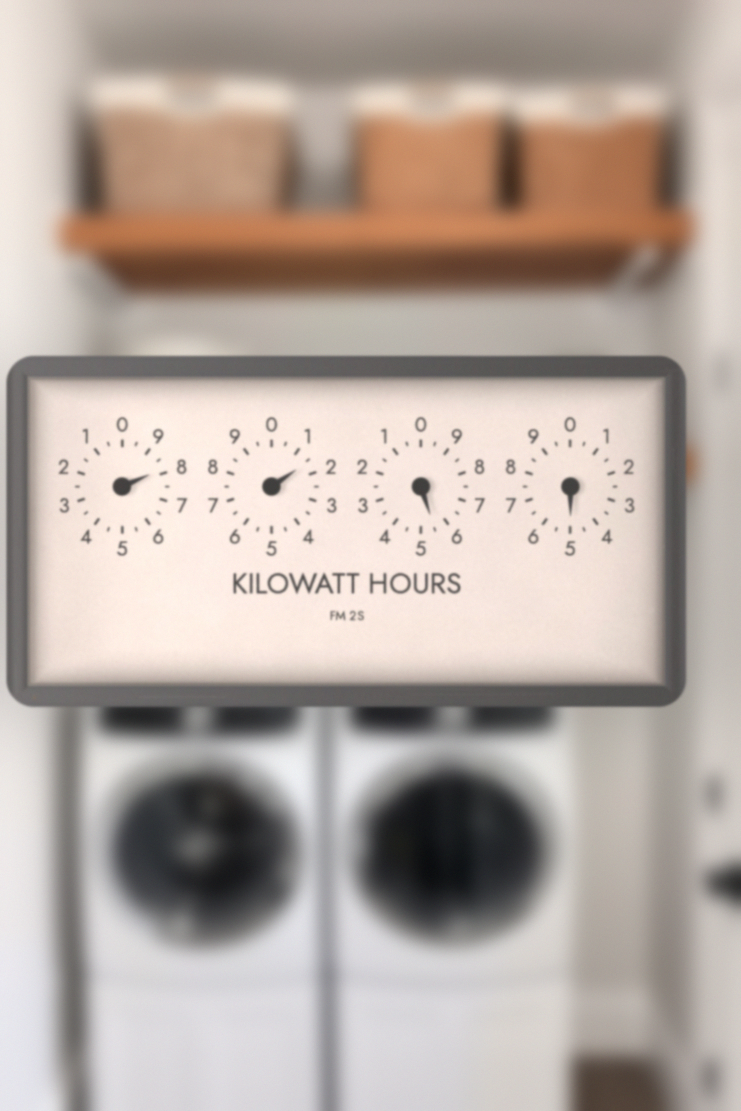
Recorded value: value=8155 unit=kWh
